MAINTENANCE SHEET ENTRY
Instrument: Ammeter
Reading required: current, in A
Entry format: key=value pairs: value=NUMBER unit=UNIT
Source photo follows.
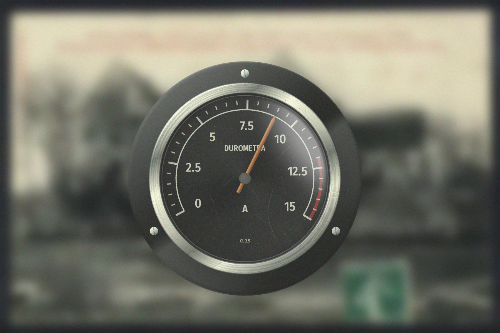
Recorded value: value=9 unit=A
